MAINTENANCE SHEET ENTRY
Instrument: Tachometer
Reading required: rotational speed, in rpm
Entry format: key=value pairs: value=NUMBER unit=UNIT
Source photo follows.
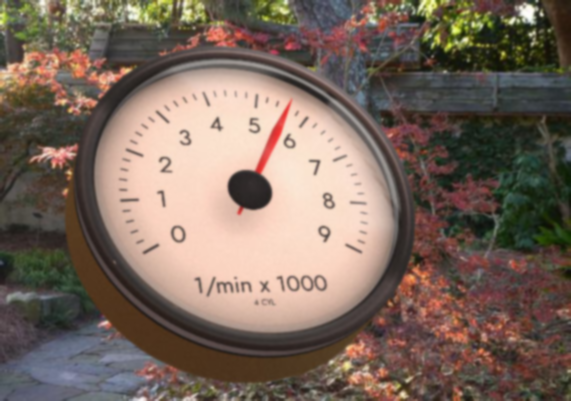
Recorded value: value=5600 unit=rpm
